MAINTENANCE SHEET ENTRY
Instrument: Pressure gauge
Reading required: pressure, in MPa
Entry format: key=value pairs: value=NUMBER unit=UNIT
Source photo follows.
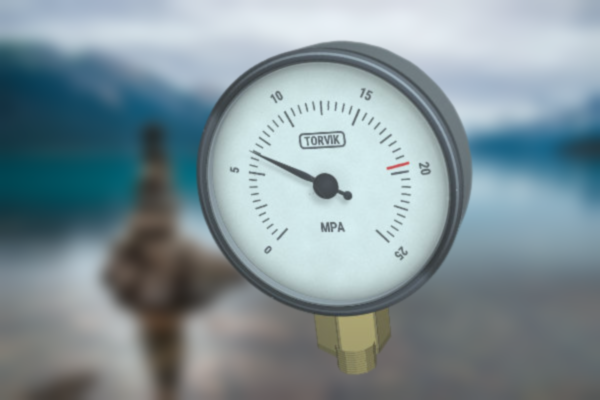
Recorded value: value=6.5 unit=MPa
